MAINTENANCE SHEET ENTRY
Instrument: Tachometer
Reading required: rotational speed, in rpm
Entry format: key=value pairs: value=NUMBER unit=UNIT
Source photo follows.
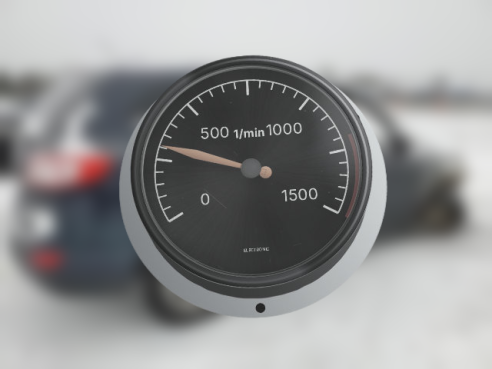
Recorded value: value=300 unit=rpm
